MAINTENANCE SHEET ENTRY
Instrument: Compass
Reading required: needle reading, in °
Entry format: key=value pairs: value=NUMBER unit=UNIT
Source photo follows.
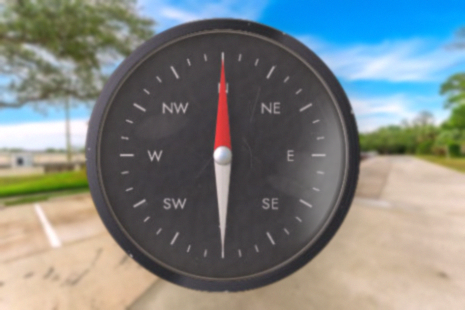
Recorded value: value=0 unit=°
